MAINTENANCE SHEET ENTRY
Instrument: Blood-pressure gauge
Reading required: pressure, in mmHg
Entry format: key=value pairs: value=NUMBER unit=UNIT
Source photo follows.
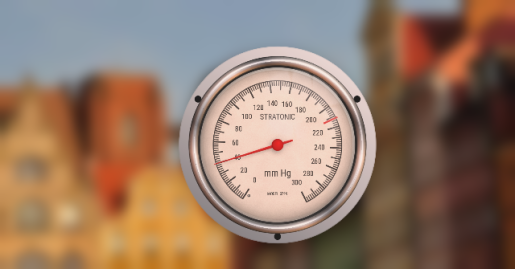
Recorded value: value=40 unit=mmHg
